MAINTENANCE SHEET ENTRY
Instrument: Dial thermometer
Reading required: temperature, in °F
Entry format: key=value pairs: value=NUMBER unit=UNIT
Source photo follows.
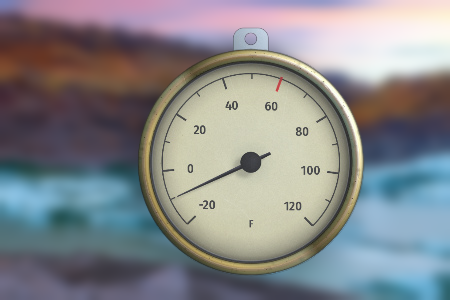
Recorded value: value=-10 unit=°F
